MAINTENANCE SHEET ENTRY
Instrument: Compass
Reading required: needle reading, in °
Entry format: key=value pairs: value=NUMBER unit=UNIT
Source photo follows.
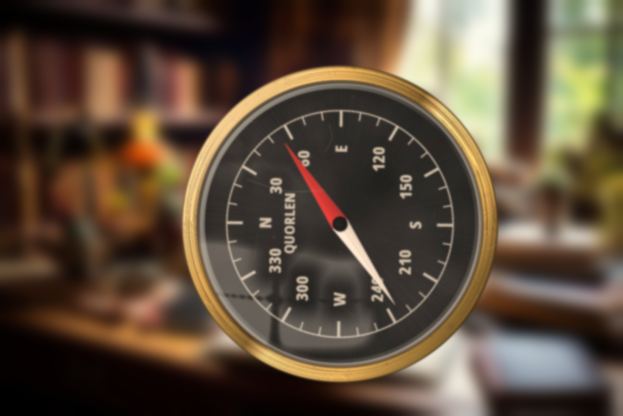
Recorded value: value=55 unit=°
